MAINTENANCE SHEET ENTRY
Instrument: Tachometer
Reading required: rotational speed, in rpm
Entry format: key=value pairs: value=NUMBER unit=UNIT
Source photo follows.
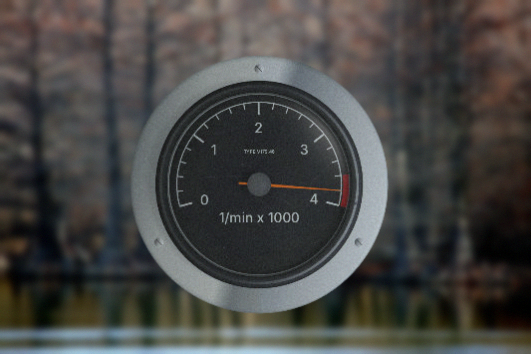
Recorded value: value=3800 unit=rpm
